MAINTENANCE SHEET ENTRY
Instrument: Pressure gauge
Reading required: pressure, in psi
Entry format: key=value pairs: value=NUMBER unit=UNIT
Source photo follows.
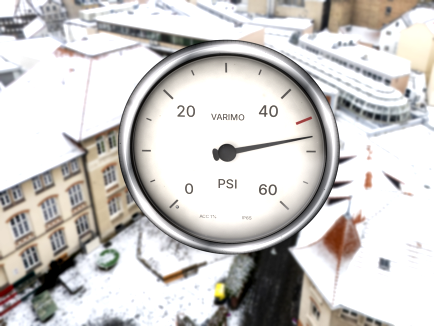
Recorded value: value=47.5 unit=psi
